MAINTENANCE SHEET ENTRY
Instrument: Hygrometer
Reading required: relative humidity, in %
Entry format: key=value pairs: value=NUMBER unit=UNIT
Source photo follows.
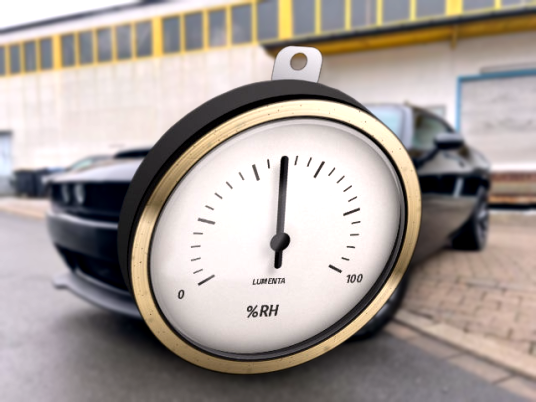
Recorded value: value=48 unit=%
